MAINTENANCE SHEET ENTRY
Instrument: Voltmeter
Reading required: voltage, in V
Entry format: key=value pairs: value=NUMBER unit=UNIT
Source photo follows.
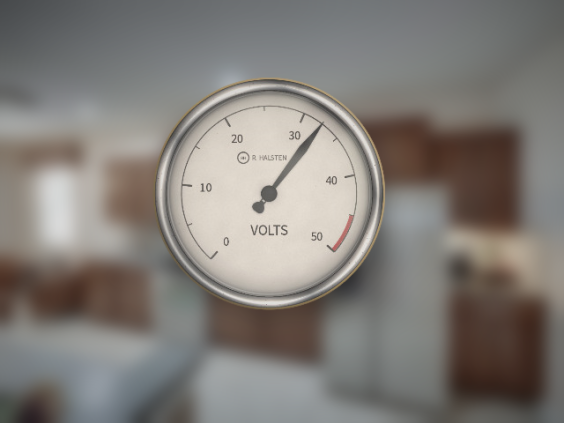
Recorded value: value=32.5 unit=V
